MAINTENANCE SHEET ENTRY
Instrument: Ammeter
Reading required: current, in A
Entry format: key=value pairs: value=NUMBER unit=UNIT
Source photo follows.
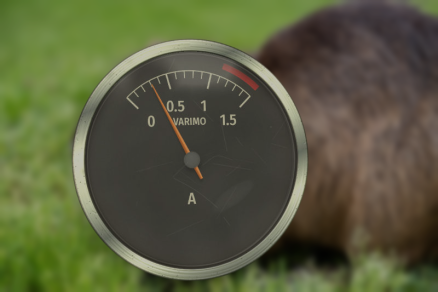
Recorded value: value=0.3 unit=A
